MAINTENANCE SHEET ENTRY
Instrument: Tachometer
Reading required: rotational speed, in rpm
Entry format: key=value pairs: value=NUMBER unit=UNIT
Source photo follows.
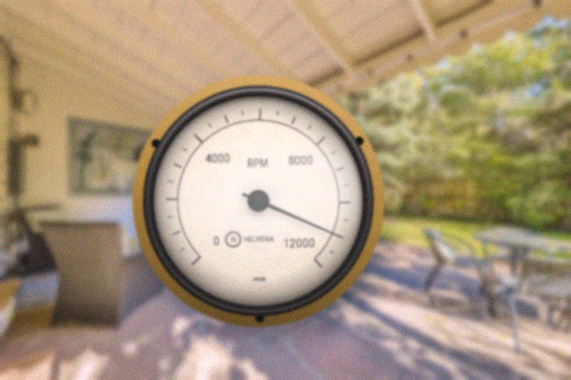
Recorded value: value=11000 unit=rpm
